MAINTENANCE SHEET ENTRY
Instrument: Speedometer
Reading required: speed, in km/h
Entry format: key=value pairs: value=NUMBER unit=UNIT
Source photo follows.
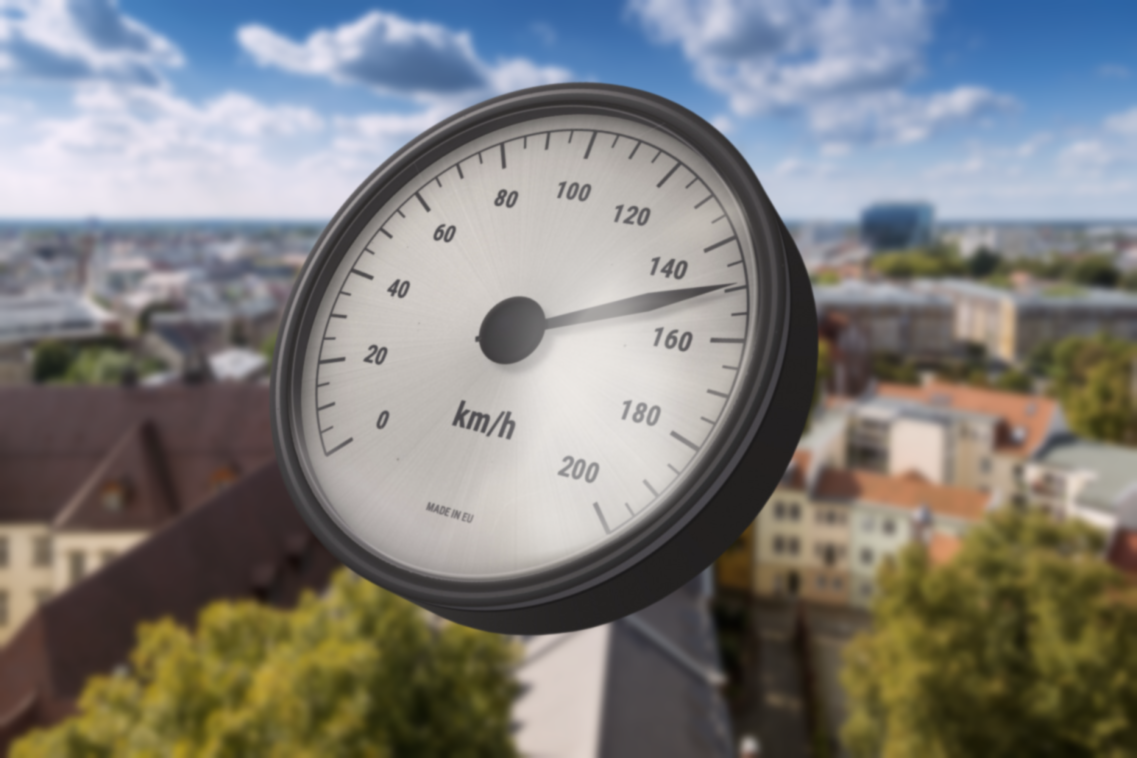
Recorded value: value=150 unit=km/h
